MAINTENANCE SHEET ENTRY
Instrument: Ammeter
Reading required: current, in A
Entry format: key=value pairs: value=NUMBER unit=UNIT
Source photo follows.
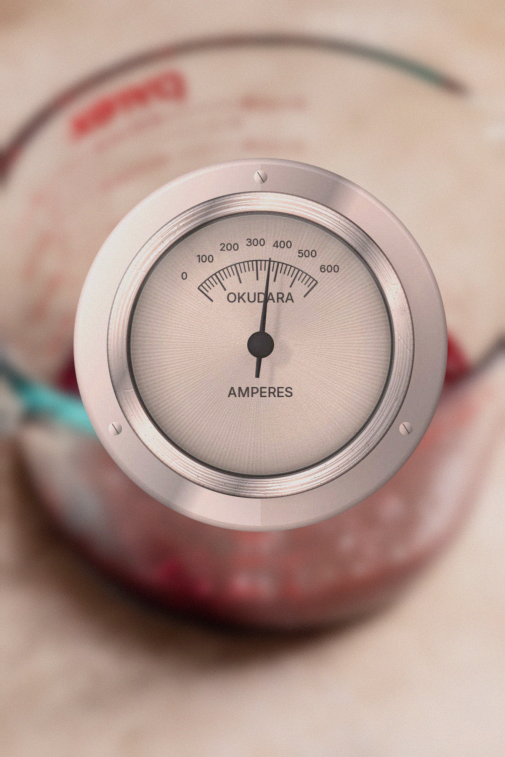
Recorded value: value=360 unit=A
